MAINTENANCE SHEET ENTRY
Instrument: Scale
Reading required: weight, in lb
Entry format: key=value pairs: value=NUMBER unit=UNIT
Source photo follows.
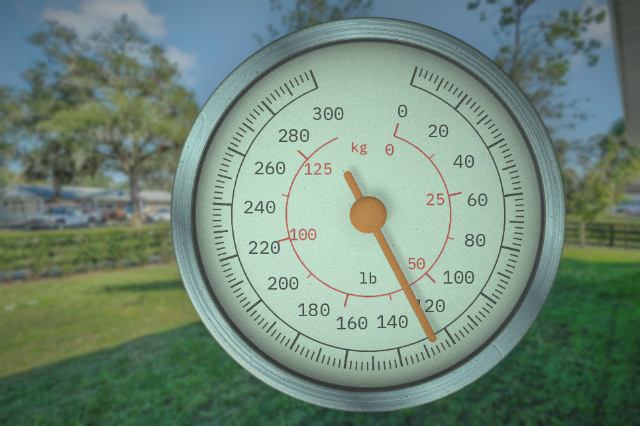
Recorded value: value=126 unit=lb
